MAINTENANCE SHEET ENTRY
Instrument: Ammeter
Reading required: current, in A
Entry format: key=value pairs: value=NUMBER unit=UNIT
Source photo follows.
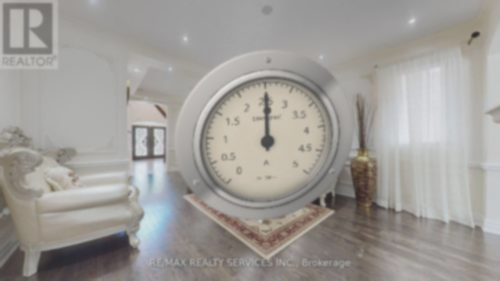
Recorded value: value=2.5 unit=A
